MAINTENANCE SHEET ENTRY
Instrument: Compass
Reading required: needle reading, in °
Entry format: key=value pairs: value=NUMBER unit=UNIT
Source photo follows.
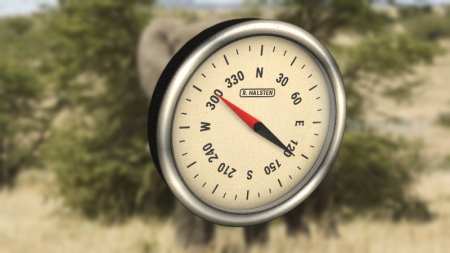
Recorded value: value=305 unit=°
